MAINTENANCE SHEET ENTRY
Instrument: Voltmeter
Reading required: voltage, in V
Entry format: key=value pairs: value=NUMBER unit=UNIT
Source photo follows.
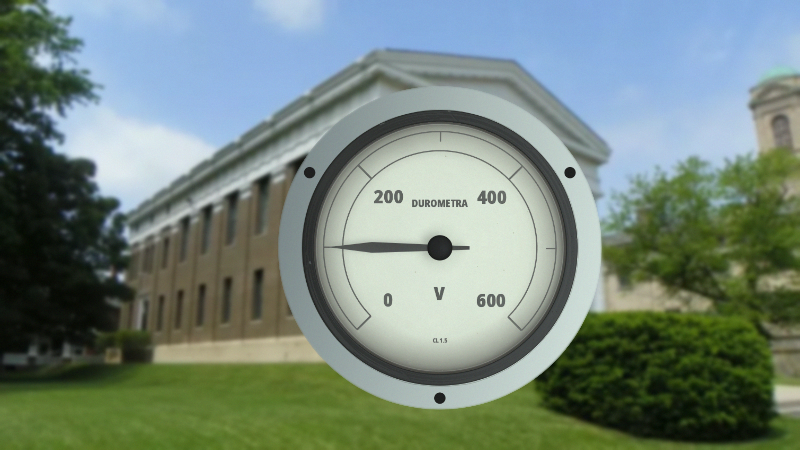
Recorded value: value=100 unit=V
